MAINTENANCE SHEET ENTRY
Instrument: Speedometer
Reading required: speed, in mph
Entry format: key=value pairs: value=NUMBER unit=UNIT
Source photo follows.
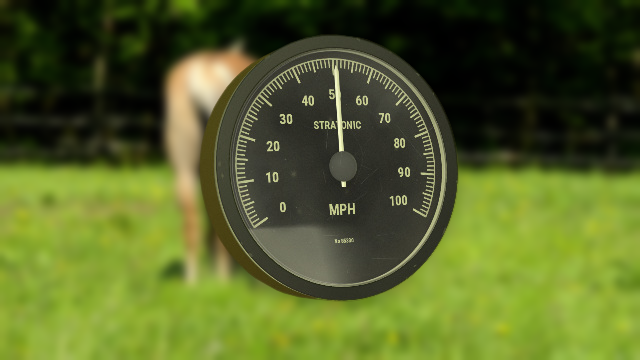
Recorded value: value=50 unit=mph
